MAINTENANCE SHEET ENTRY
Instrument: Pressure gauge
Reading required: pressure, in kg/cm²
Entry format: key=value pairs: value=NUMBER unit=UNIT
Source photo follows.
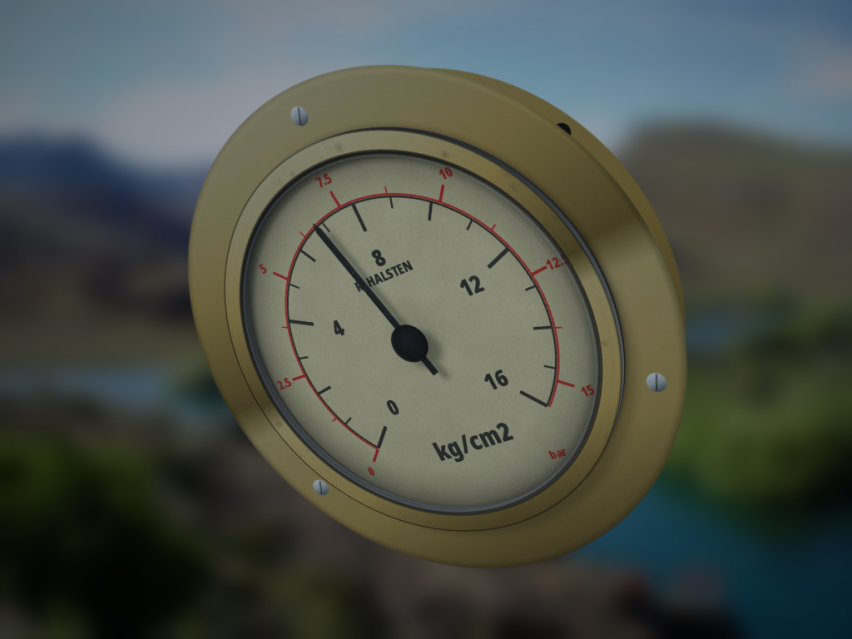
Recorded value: value=7 unit=kg/cm²
